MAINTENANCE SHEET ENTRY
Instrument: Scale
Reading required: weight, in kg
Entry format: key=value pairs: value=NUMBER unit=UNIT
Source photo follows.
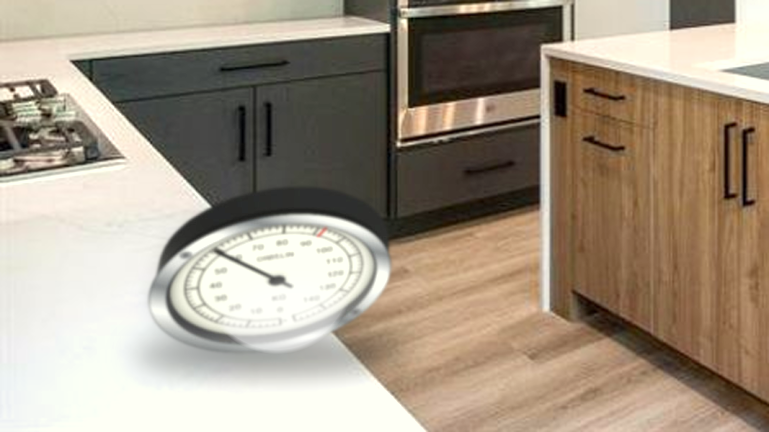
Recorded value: value=60 unit=kg
